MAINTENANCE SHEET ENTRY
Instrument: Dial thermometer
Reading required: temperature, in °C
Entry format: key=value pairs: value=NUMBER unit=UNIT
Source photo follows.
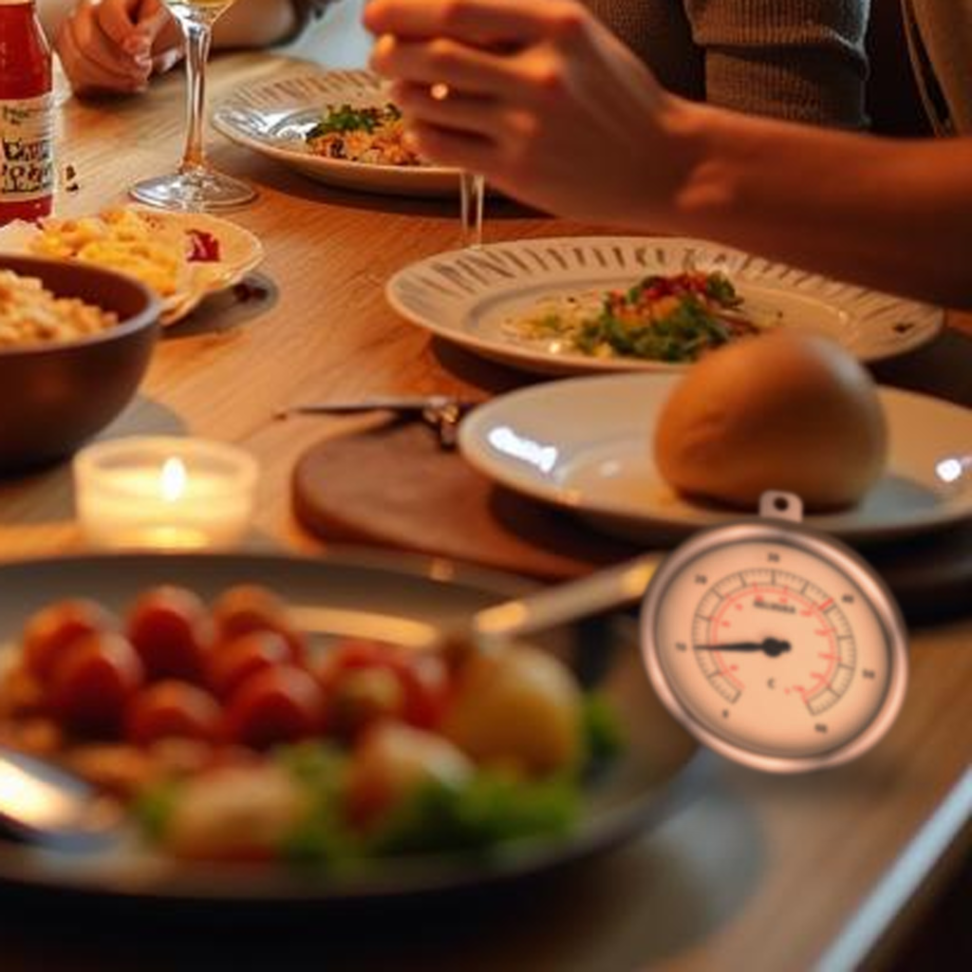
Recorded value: value=10 unit=°C
